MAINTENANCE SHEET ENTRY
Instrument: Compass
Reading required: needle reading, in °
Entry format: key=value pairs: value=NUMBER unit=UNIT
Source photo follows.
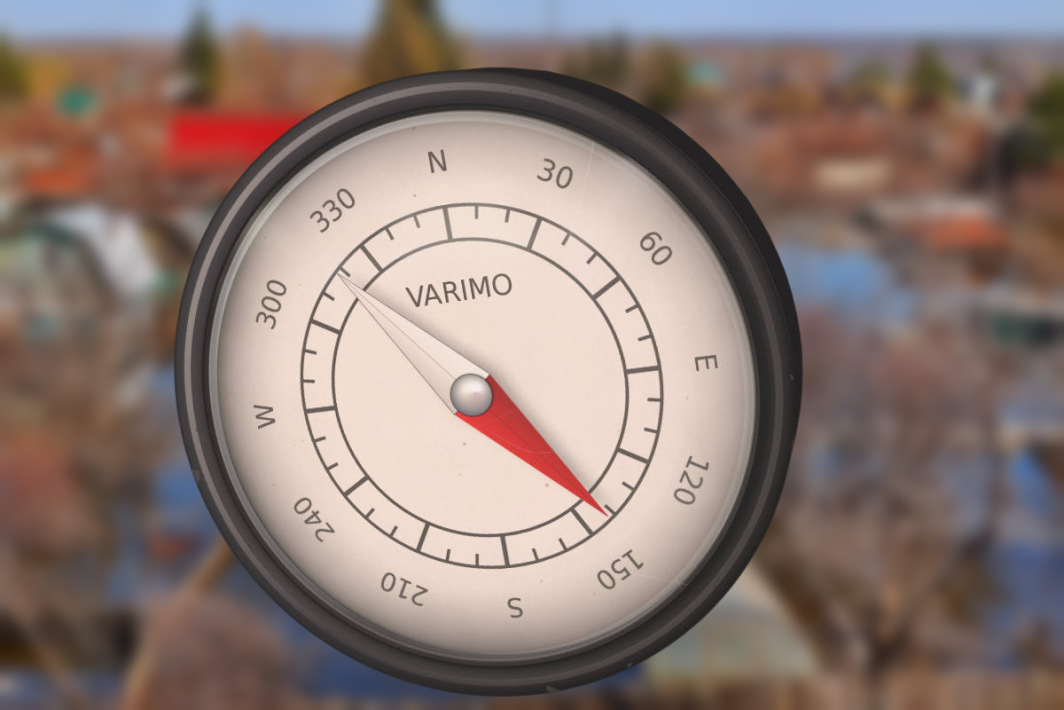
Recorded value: value=140 unit=°
